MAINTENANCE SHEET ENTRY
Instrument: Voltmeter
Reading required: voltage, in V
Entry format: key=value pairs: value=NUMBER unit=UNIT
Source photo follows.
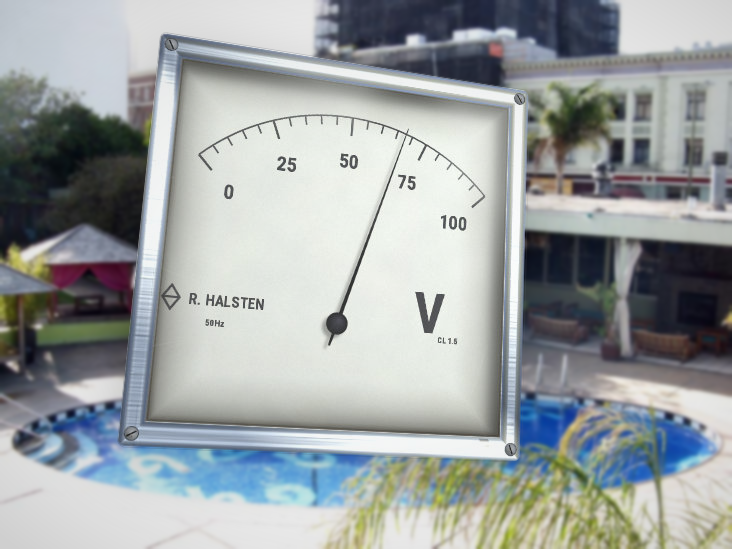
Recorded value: value=67.5 unit=V
